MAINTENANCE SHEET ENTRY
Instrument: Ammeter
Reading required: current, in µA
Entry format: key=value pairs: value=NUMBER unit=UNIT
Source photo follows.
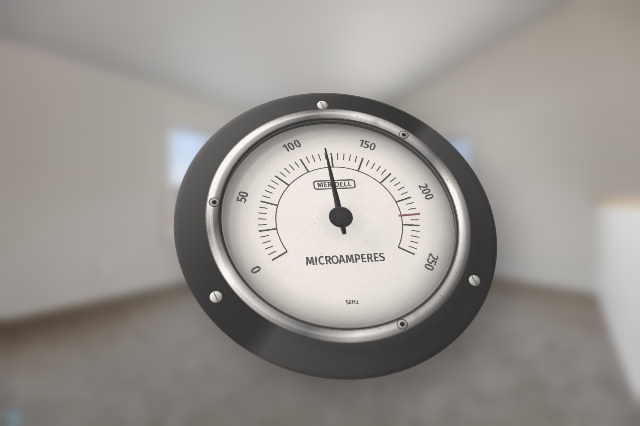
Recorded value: value=120 unit=µA
